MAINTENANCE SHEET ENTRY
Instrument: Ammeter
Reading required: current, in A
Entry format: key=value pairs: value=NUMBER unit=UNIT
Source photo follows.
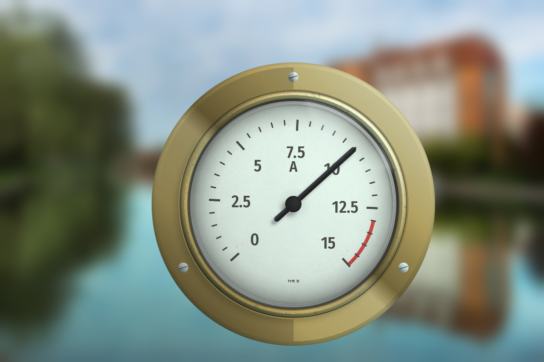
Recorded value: value=10 unit=A
